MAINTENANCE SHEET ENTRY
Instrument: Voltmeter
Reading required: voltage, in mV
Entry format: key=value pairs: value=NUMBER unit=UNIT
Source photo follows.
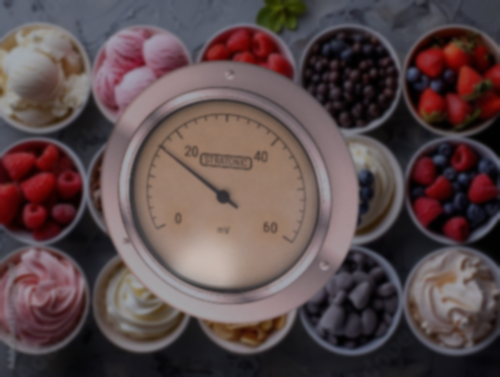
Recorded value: value=16 unit=mV
